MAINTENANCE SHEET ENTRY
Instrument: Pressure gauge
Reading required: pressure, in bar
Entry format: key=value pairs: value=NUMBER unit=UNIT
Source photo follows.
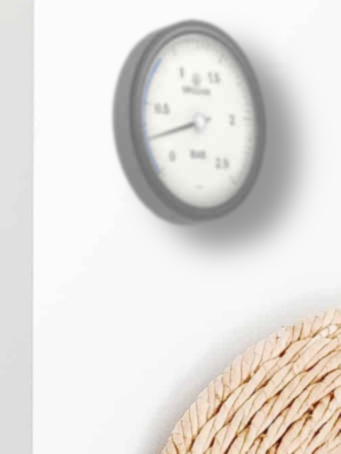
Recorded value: value=0.25 unit=bar
